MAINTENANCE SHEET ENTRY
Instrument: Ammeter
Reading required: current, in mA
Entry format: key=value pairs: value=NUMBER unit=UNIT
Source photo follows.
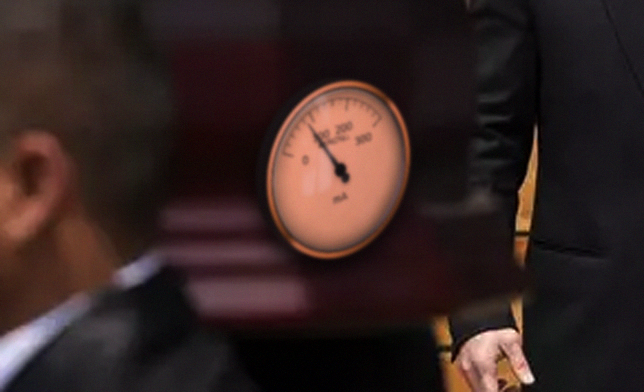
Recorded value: value=80 unit=mA
